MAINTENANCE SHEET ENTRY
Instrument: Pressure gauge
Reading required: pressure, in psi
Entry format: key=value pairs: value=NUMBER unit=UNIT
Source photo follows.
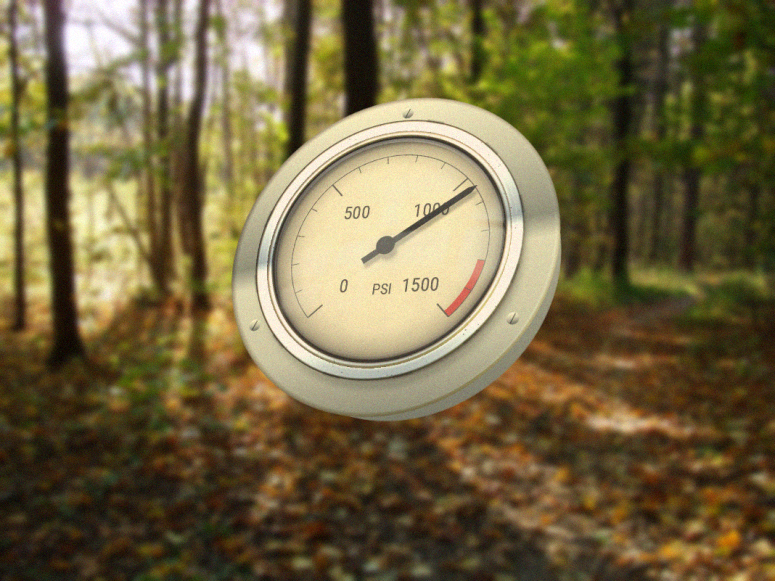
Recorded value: value=1050 unit=psi
